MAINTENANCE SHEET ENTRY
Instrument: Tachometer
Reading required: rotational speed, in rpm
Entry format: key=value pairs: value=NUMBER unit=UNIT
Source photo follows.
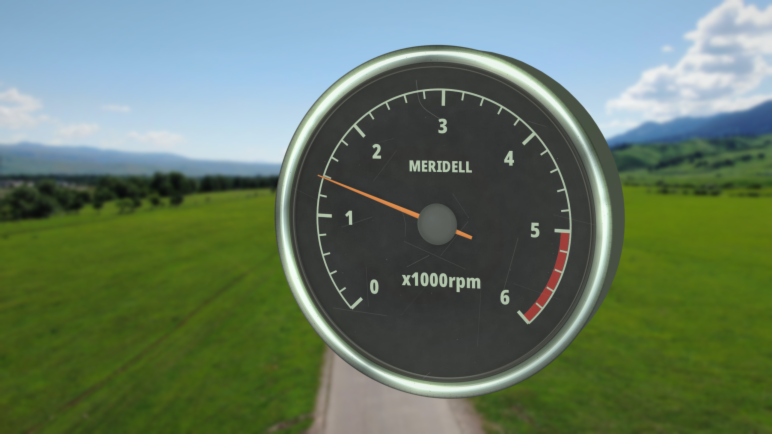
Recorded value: value=1400 unit=rpm
